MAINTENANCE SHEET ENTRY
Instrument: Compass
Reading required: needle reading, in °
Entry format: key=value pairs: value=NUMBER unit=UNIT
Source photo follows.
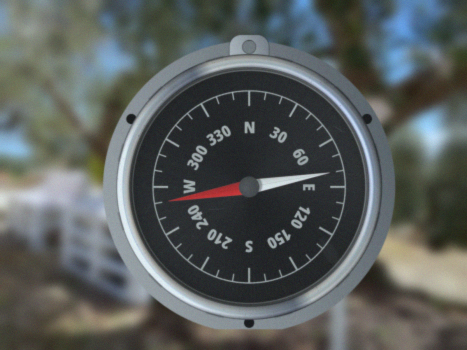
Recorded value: value=260 unit=°
